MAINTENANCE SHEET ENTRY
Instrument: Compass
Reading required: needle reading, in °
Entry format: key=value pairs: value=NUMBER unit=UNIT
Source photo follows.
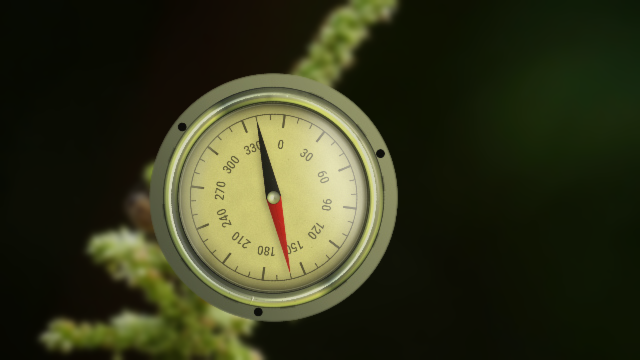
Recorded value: value=160 unit=°
